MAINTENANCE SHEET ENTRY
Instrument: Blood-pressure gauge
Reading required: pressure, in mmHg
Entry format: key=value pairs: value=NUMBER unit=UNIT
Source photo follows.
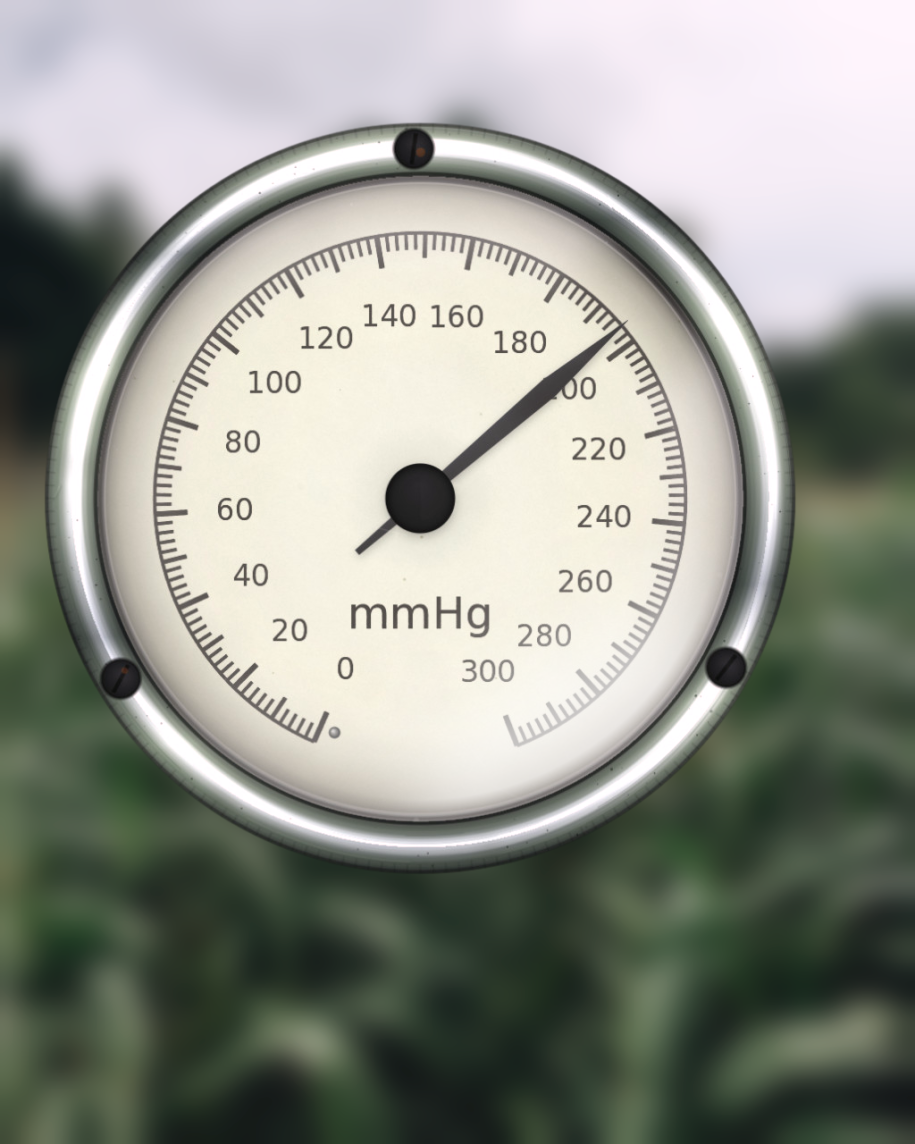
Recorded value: value=196 unit=mmHg
